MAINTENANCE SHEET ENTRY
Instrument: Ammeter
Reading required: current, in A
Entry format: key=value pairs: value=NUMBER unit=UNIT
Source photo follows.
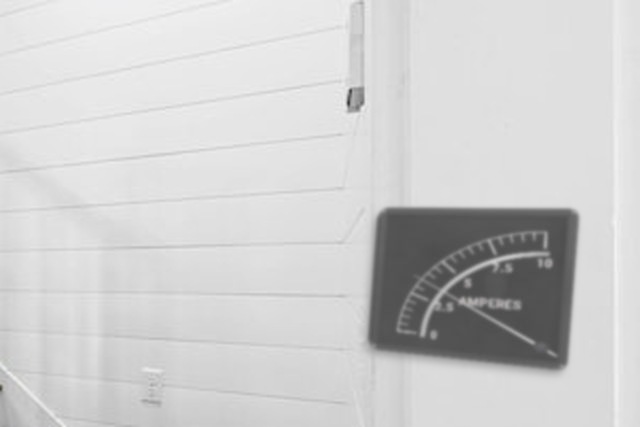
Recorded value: value=3.5 unit=A
